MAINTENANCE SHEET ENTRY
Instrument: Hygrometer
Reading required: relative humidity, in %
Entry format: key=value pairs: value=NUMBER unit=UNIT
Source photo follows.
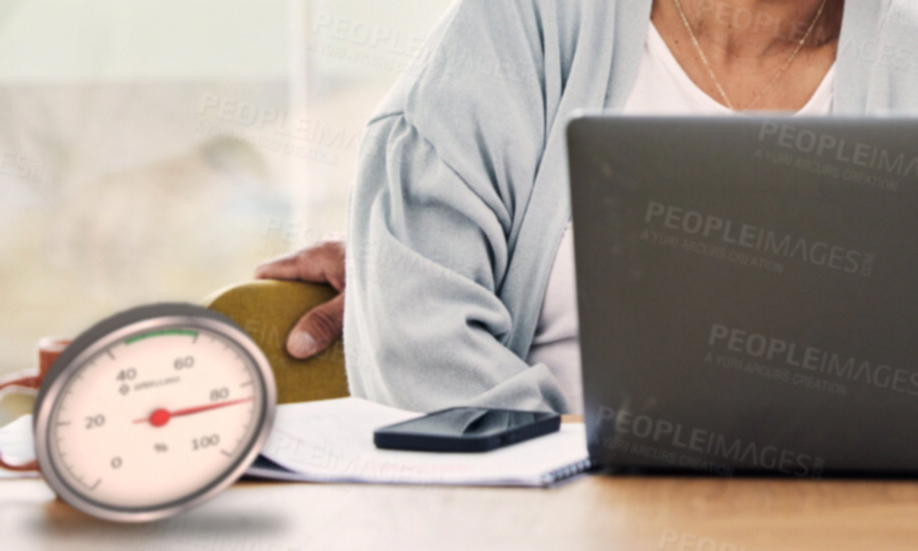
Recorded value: value=84 unit=%
